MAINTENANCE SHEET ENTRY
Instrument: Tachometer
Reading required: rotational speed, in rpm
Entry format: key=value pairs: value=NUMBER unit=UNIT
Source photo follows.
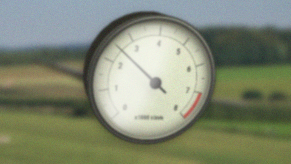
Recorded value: value=2500 unit=rpm
